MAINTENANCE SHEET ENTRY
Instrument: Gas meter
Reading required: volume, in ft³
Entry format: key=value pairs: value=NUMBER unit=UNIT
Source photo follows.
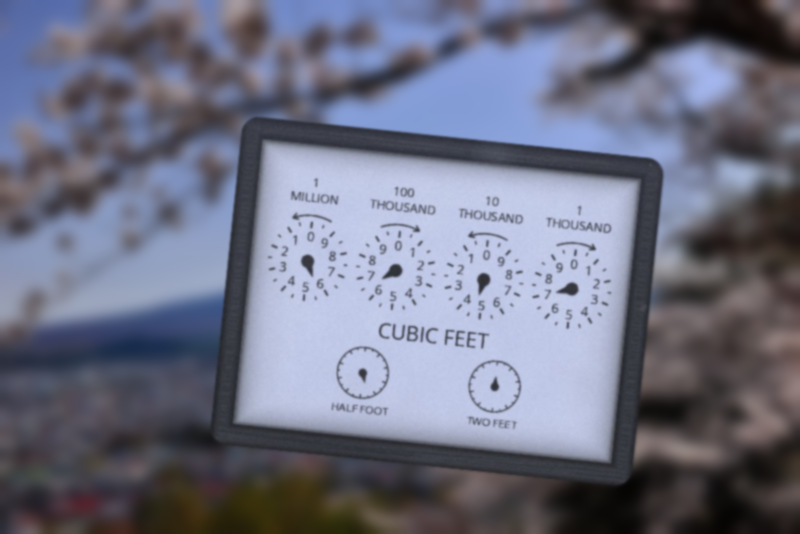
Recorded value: value=564700 unit=ft³
